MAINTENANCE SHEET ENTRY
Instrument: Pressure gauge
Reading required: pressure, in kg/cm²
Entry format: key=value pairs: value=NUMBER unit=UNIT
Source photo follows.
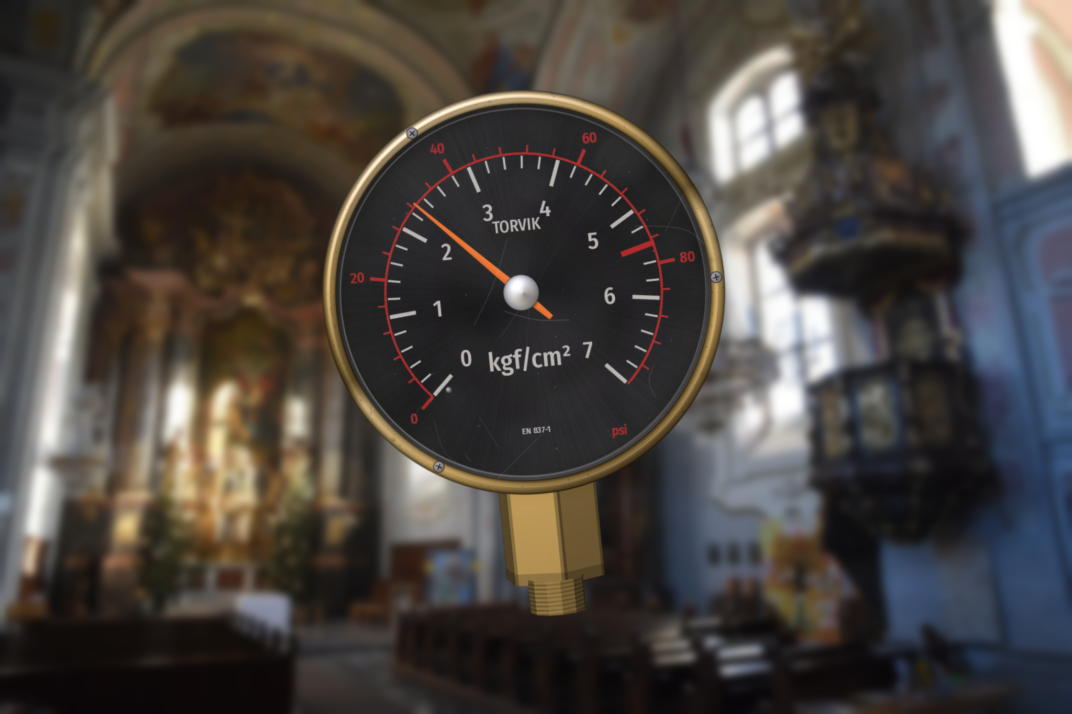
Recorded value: value=2.3 unit=kg/cm²
